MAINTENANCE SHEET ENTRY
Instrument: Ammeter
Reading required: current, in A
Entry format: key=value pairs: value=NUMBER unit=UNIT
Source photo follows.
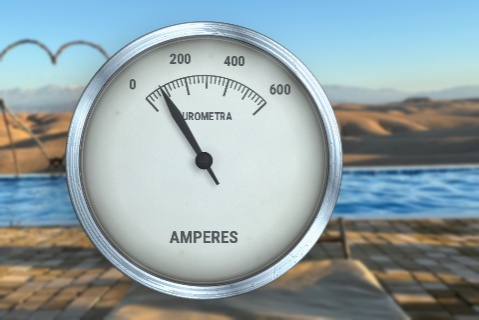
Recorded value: value=80 unit=A
